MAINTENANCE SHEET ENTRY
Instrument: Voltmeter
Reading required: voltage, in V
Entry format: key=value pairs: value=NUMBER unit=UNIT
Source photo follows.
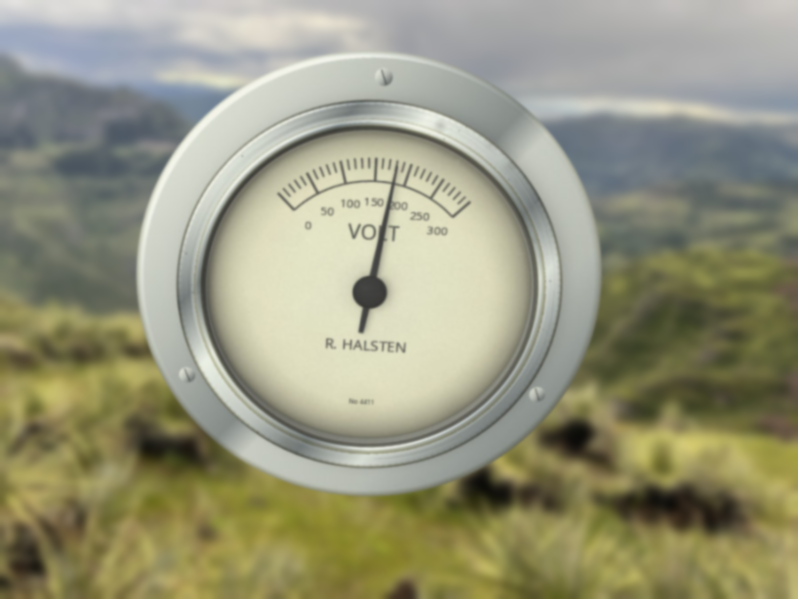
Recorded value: value=180 unit=V
